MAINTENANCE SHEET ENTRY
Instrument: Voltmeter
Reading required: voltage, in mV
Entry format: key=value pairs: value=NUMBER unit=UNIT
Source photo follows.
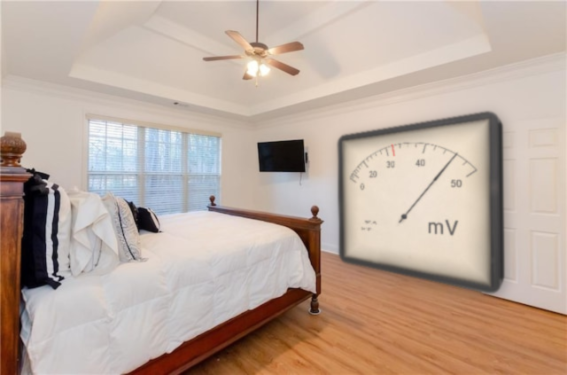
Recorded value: value=46 unit=mV
